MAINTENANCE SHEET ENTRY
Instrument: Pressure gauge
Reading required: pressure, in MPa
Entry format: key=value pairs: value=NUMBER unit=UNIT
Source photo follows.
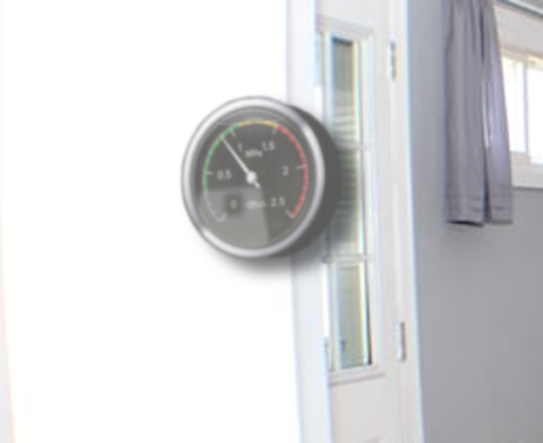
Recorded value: value=0.9 unit=MPa
